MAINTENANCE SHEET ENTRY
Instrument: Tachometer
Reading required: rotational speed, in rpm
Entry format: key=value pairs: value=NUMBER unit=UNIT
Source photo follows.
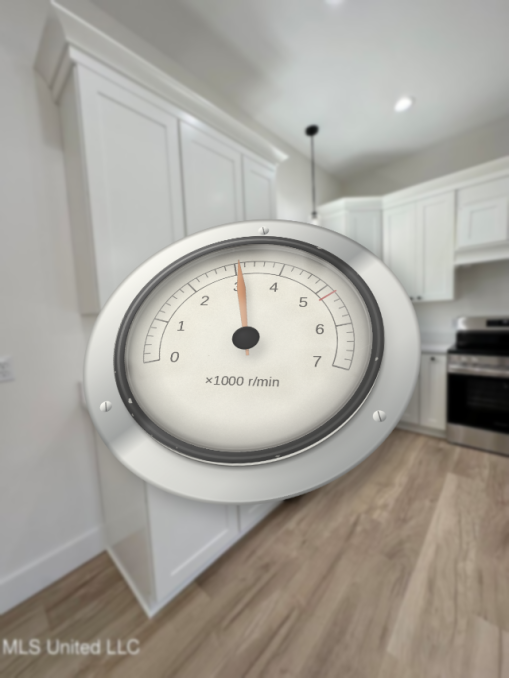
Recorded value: value=3100 unit=rpm
